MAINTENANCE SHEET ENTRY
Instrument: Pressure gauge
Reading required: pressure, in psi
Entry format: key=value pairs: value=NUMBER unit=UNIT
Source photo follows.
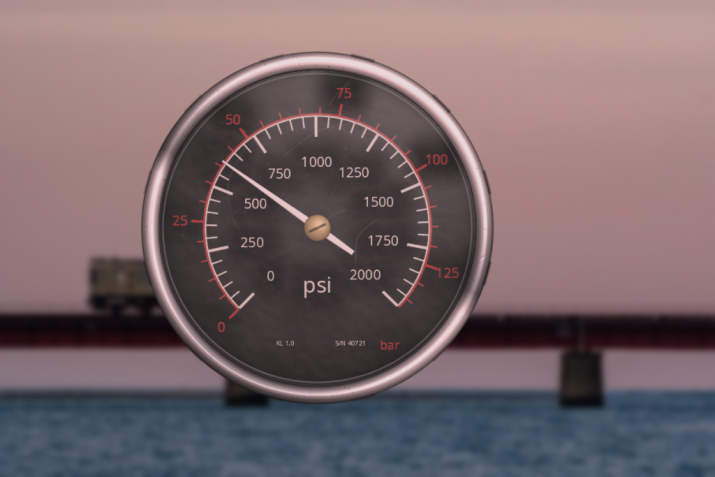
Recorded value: value=600 unit=psi
